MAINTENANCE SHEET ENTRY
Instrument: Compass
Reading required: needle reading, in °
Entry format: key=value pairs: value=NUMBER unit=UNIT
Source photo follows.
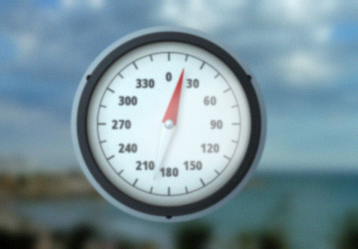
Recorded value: value=15 unit=°
